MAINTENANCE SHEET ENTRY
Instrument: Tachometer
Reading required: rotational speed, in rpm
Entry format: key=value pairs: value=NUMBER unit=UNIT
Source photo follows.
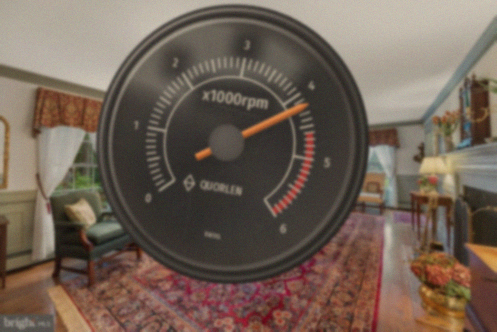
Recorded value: value=4200 unit=rpm
